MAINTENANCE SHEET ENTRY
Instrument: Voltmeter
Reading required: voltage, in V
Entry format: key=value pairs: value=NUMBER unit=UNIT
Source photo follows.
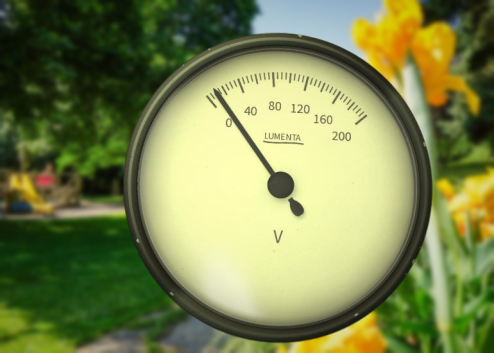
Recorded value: value=10 unit=V
